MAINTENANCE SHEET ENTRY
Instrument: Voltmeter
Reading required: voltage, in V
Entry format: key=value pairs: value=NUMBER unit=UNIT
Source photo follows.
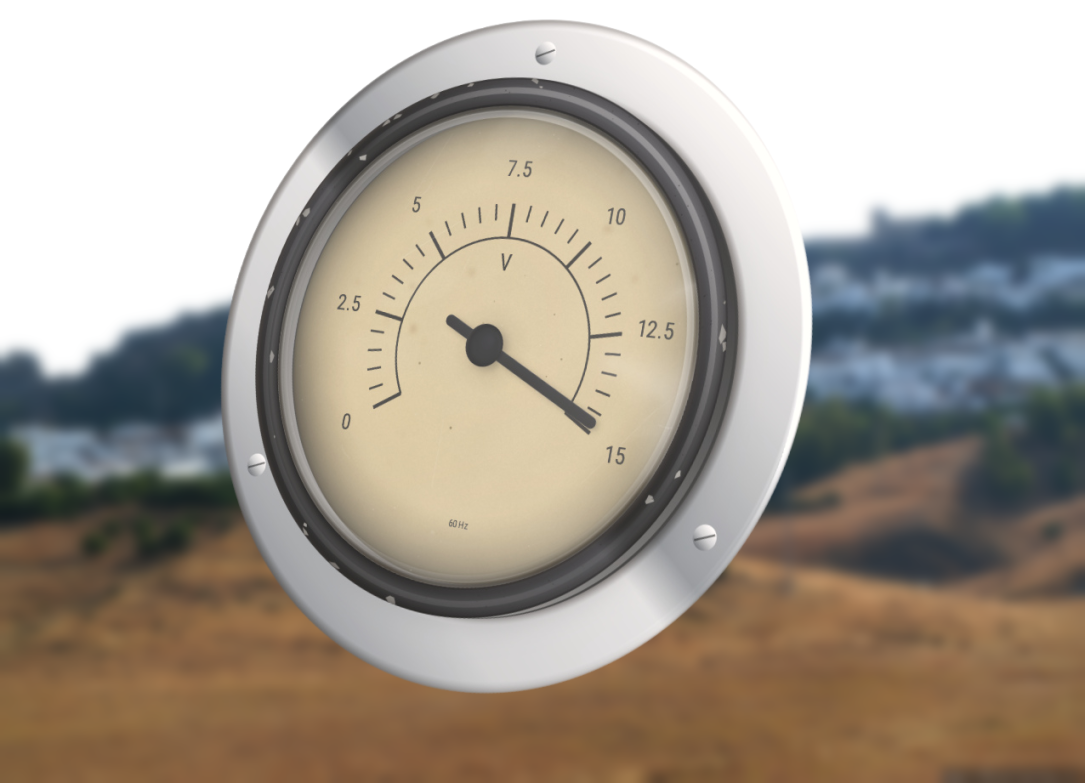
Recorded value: value=14.75 unit=V
